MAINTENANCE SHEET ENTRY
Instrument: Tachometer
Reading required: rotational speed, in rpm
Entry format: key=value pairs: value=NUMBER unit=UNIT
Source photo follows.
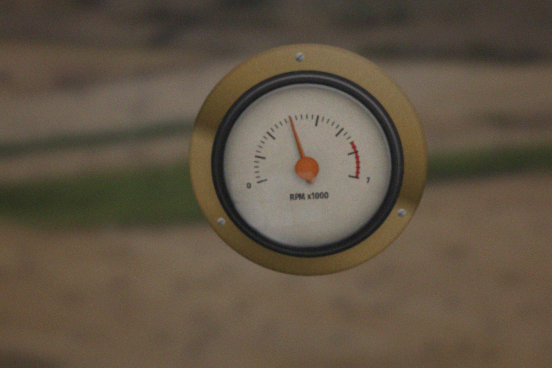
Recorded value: value=3000 unit=rpm
